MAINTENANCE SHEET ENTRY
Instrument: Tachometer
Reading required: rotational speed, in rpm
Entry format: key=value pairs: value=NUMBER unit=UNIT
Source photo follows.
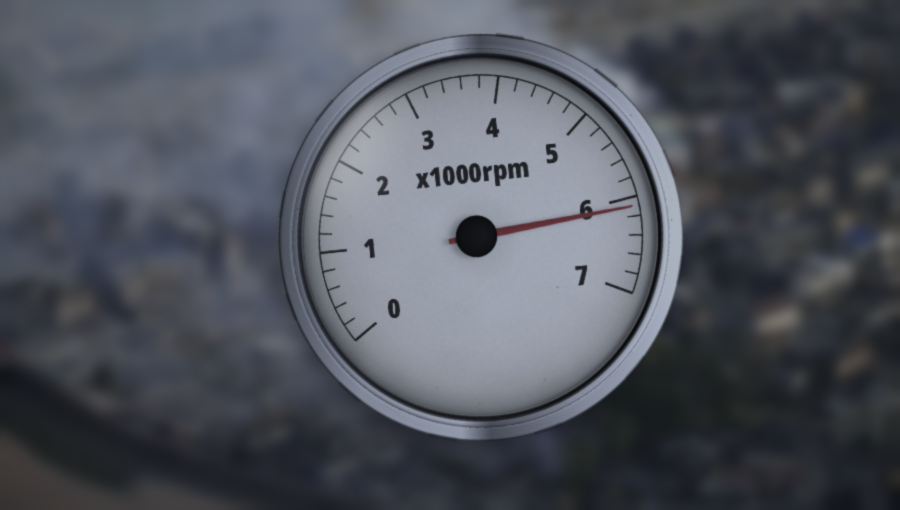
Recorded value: value=6100 unit=rpm
